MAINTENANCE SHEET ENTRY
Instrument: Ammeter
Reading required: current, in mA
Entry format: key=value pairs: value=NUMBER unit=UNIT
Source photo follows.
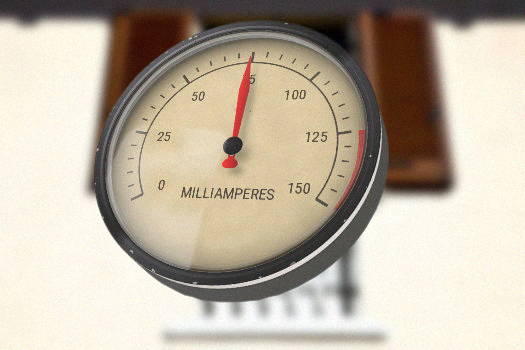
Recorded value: value=75 unit=mA
